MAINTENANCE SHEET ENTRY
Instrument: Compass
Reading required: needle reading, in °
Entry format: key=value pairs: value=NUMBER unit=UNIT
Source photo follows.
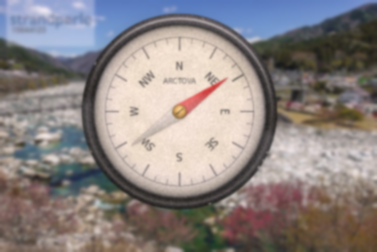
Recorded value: value=55 unit=°
